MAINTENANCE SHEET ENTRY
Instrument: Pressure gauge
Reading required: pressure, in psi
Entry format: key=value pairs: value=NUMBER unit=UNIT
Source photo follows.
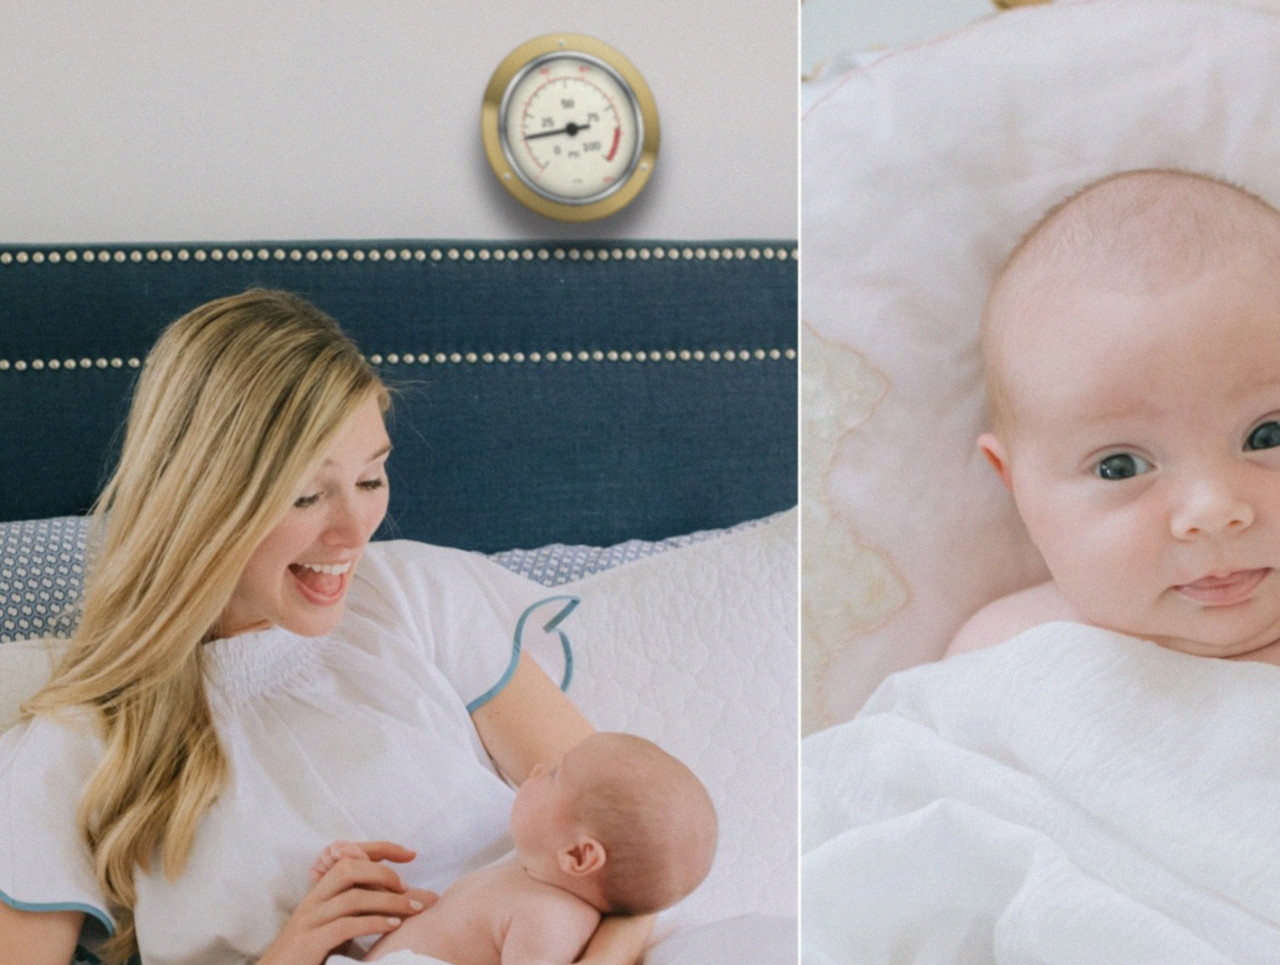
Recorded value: value=15 unit=psi
